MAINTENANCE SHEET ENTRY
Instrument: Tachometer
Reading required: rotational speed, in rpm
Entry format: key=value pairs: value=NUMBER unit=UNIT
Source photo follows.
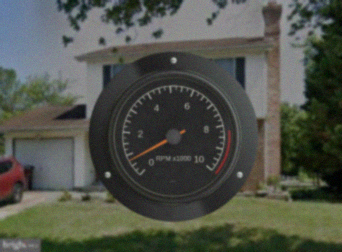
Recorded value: value=750 unit=rpm
